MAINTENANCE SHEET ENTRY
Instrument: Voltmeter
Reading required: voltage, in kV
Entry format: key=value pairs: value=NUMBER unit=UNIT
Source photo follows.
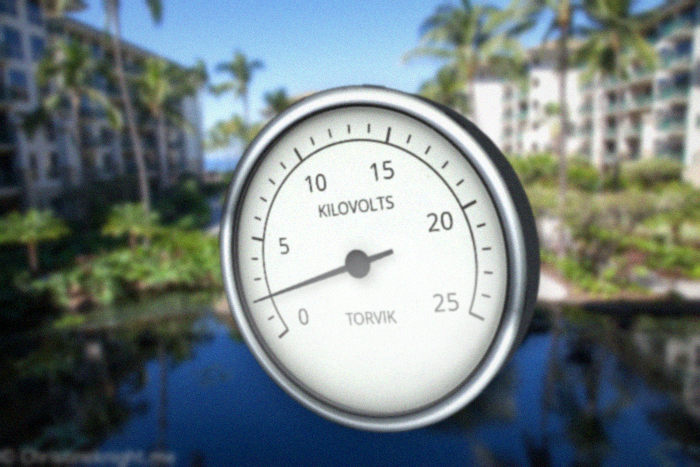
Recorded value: value=2 unit=kV
